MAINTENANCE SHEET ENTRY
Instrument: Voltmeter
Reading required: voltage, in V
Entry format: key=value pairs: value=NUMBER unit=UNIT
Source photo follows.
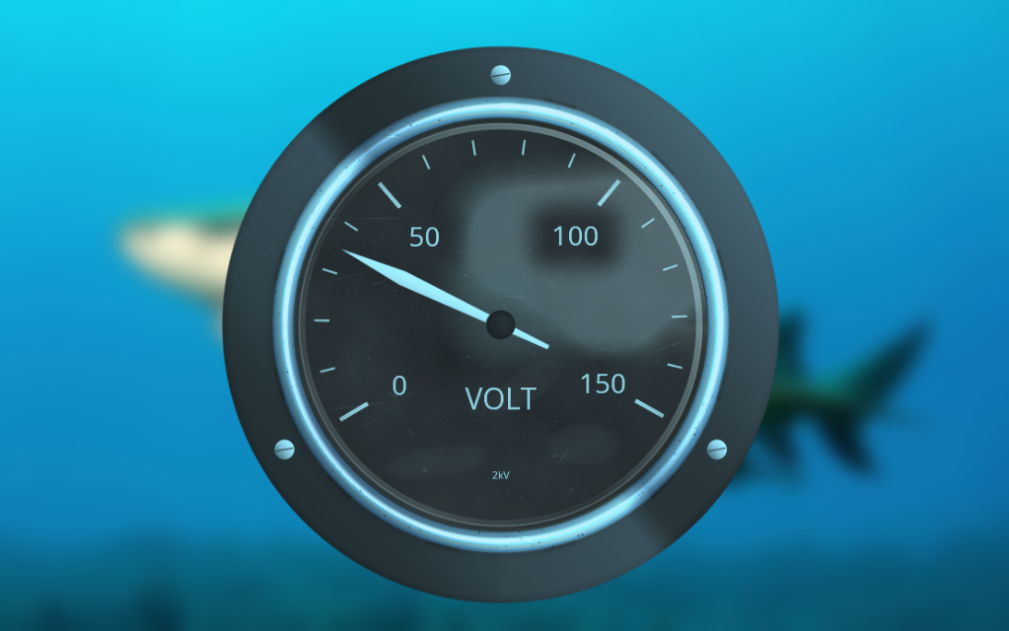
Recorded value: value=35 unit=V
